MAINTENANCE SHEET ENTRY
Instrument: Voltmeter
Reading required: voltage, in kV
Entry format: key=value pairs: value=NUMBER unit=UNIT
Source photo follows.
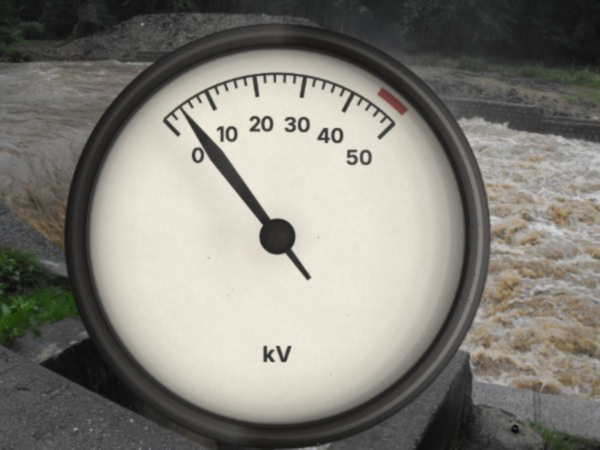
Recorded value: value=4 unit=kV
